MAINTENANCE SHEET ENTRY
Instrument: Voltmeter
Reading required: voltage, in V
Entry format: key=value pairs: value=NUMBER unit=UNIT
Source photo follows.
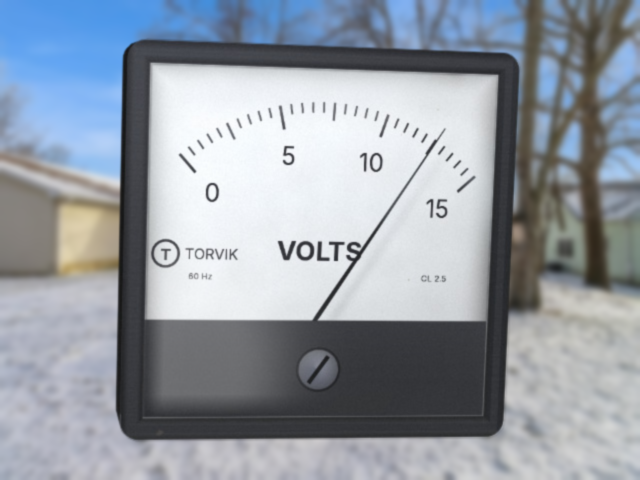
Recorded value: value=12.5 unit=V
